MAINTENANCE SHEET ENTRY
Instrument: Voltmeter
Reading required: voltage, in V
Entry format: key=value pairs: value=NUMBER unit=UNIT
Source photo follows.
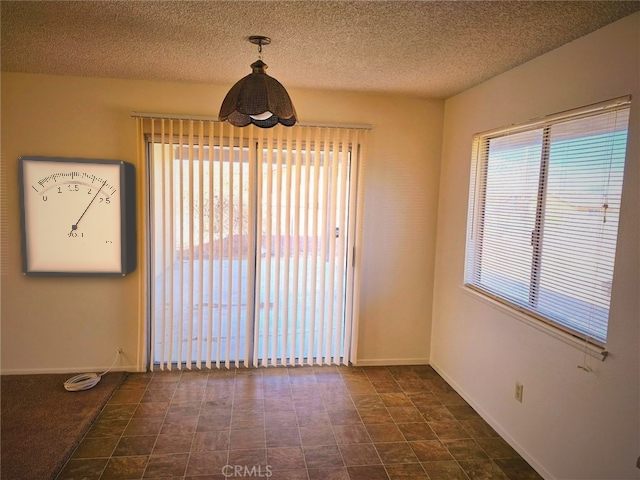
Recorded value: value=2.25 unit=V
